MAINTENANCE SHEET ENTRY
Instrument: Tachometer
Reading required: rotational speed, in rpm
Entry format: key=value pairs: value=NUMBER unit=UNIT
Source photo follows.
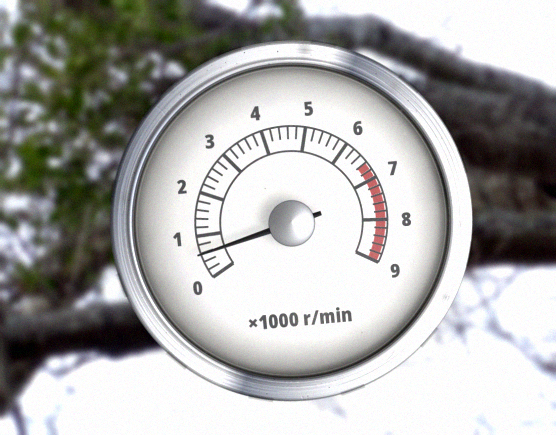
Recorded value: value=600 unit=rpm
